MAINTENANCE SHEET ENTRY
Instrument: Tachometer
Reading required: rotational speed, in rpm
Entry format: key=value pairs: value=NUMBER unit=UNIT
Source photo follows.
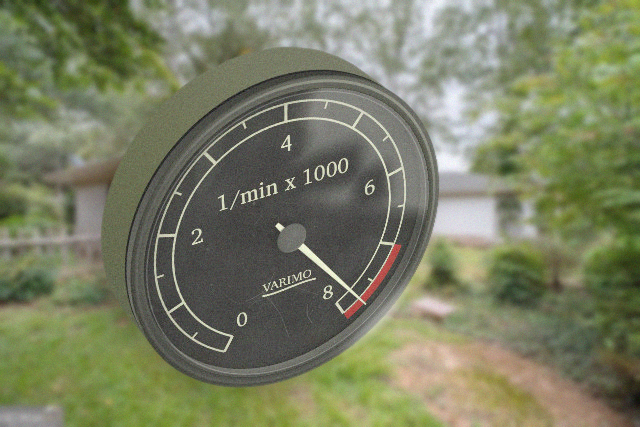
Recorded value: value=7750 unit=rpm
